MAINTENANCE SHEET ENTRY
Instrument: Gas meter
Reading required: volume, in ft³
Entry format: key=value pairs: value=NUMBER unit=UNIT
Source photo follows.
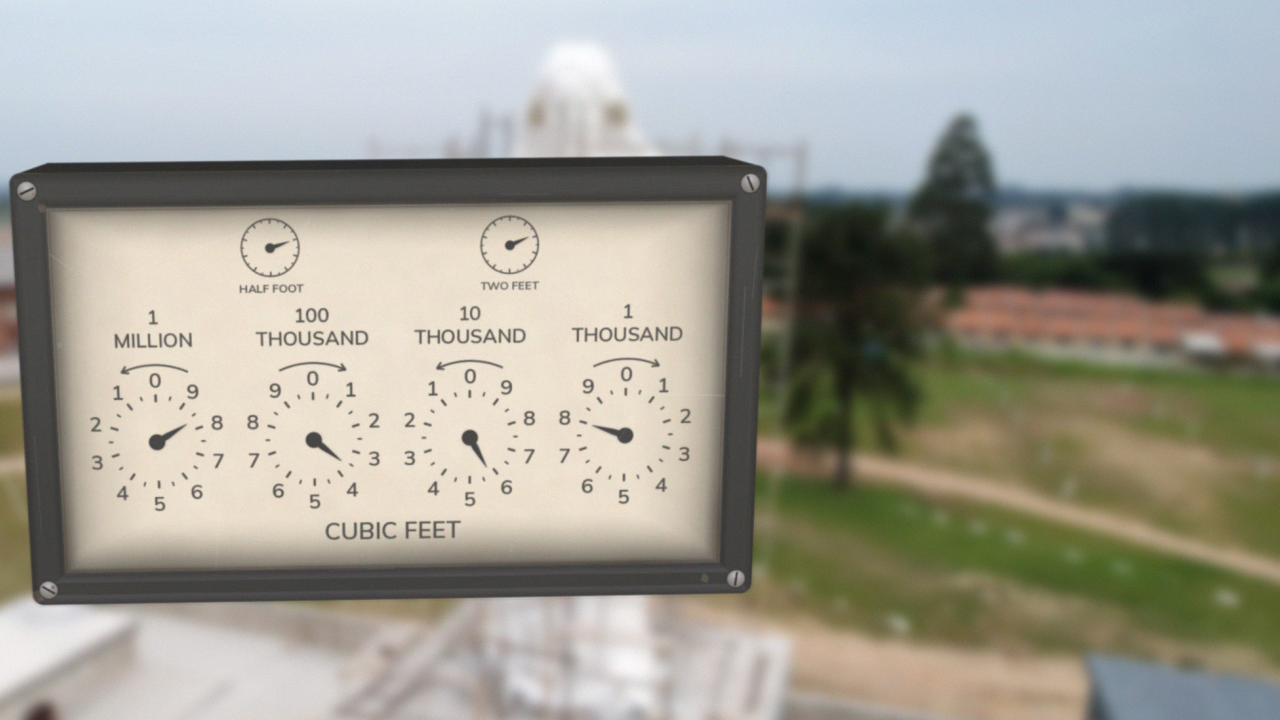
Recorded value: value=835800 unit=ft³
